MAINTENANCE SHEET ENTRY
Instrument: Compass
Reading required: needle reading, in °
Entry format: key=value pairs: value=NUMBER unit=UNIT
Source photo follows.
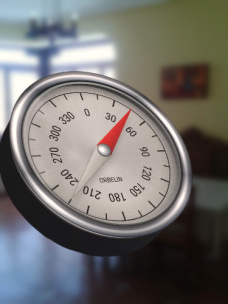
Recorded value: value=45 unit=°
